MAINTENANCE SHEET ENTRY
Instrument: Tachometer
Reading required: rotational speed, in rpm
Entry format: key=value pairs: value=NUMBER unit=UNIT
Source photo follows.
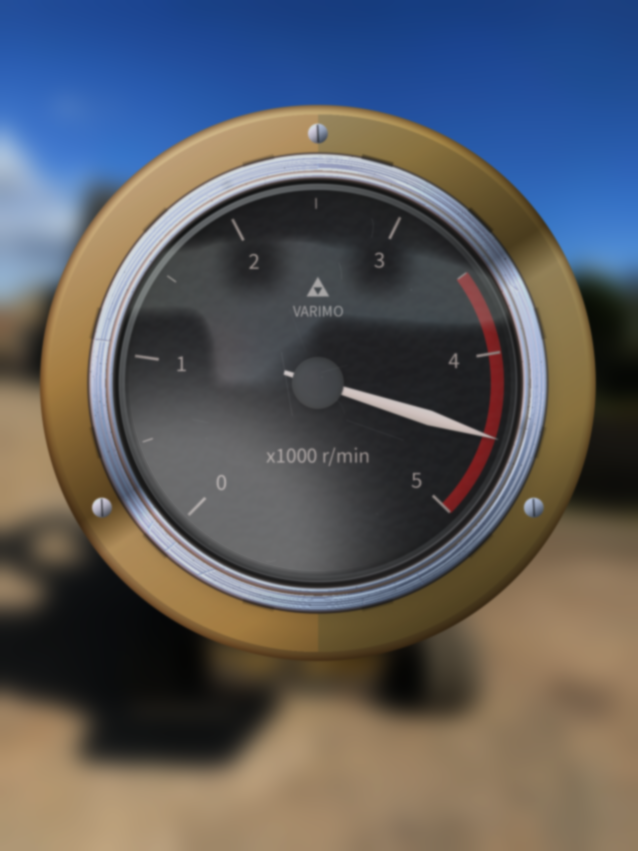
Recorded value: value=4500 unit=rpm
